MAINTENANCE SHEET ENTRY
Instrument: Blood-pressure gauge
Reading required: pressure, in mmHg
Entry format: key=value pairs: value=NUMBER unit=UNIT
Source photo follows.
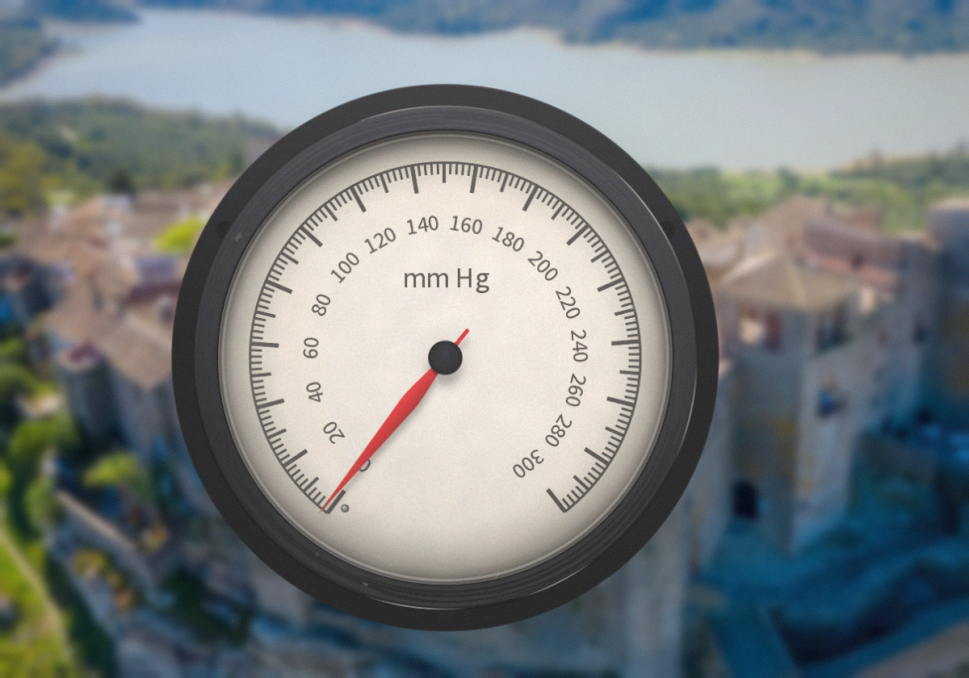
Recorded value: value=2 unit=mmHg
